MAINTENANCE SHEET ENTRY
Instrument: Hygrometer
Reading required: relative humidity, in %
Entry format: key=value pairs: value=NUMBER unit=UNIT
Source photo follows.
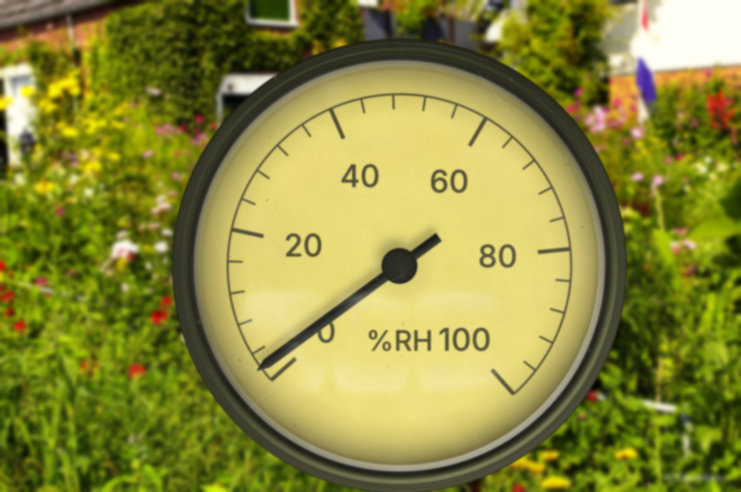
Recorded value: value=2 unit=%
